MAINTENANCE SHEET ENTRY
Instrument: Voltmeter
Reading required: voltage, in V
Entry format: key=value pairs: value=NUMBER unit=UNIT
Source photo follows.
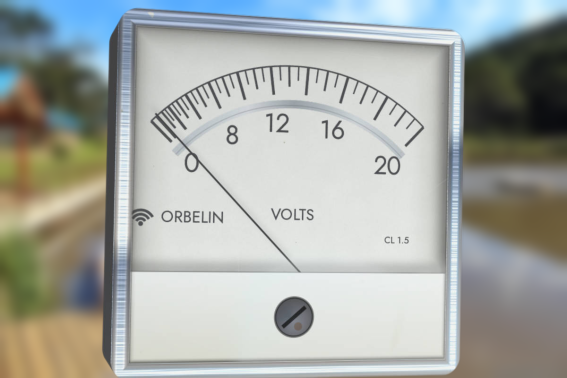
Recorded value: value=2 unit=V
